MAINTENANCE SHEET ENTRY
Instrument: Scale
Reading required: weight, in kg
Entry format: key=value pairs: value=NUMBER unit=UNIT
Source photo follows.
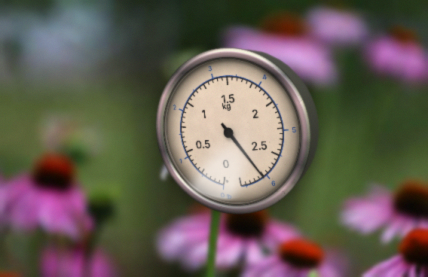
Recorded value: value=2.75 unit=kg
